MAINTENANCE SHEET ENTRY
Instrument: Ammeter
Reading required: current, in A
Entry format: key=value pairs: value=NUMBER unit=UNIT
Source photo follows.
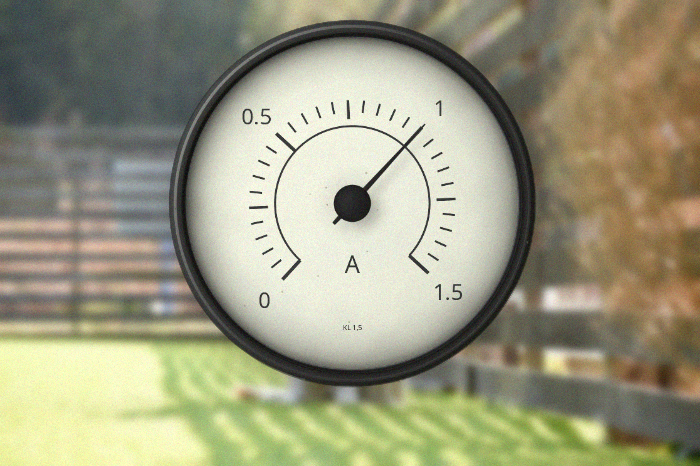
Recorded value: value=1 unit=A
